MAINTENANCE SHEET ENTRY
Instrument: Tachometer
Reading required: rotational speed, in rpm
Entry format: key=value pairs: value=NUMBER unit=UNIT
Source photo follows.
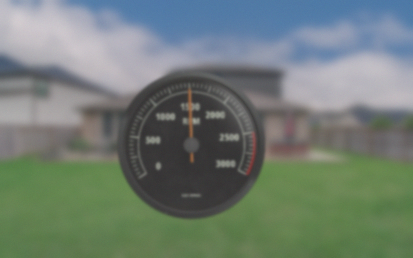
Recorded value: value=1500 unit=rpm
